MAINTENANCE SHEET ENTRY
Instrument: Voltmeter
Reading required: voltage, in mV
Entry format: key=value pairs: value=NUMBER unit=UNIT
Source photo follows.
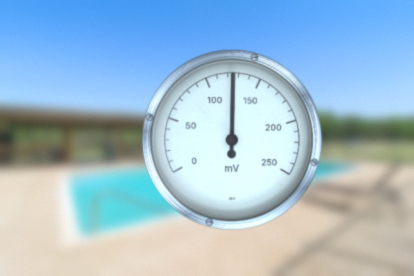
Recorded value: value=125 unit=mV
